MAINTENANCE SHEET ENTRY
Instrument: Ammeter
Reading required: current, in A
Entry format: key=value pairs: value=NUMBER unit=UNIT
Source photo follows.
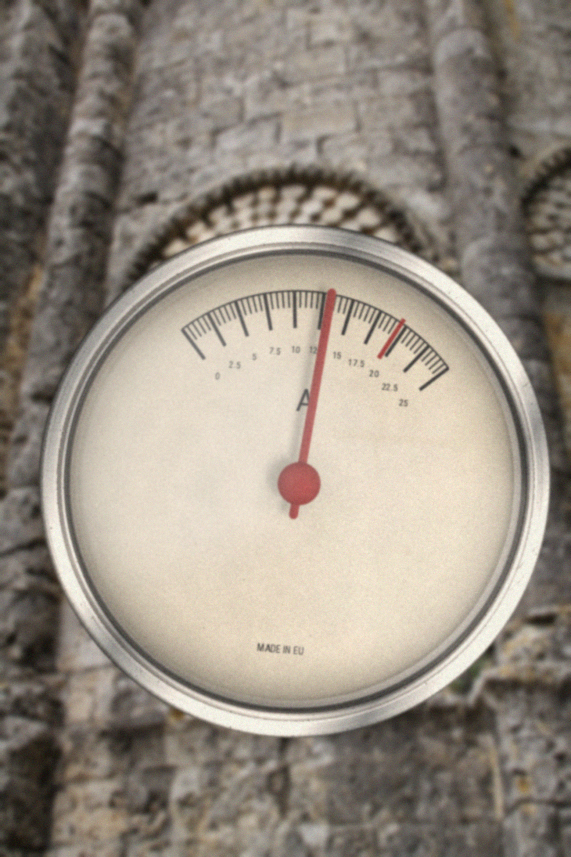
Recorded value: value=13 unit=A
